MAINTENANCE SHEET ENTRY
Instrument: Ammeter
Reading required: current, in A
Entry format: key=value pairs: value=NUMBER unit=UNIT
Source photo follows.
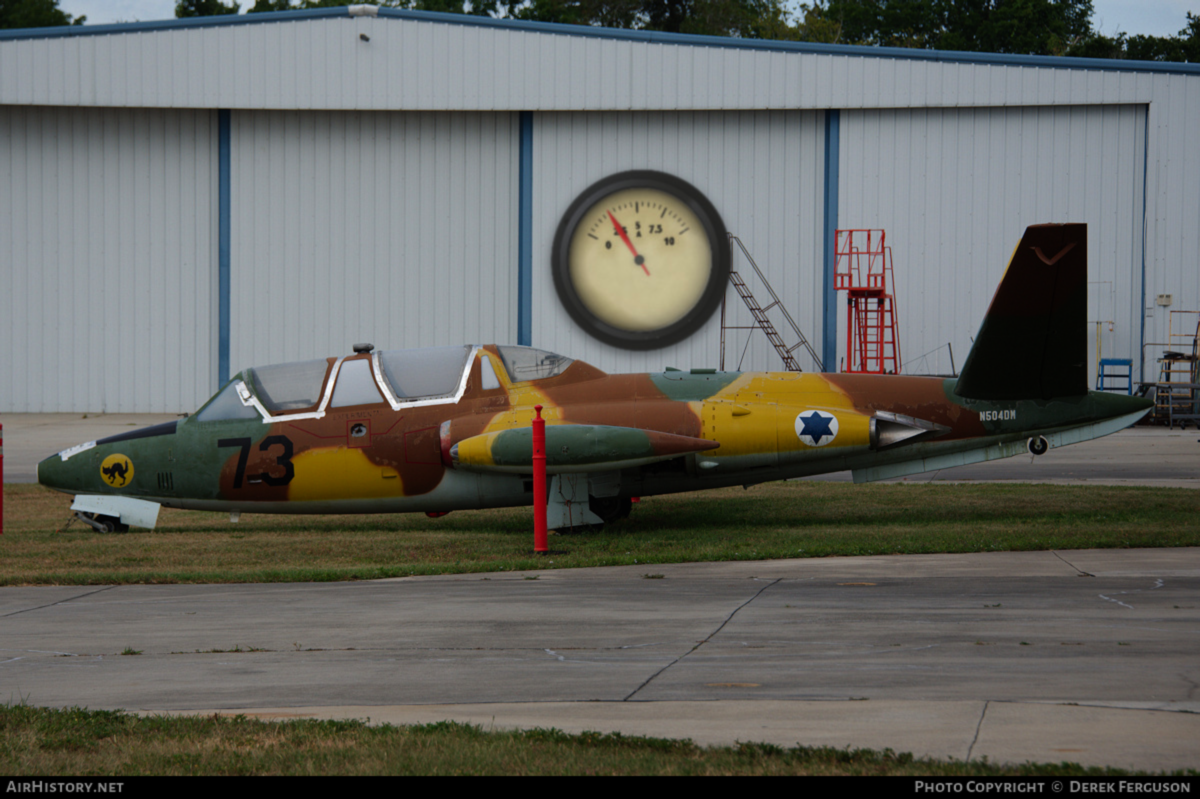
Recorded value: value=2.5 unit=A
